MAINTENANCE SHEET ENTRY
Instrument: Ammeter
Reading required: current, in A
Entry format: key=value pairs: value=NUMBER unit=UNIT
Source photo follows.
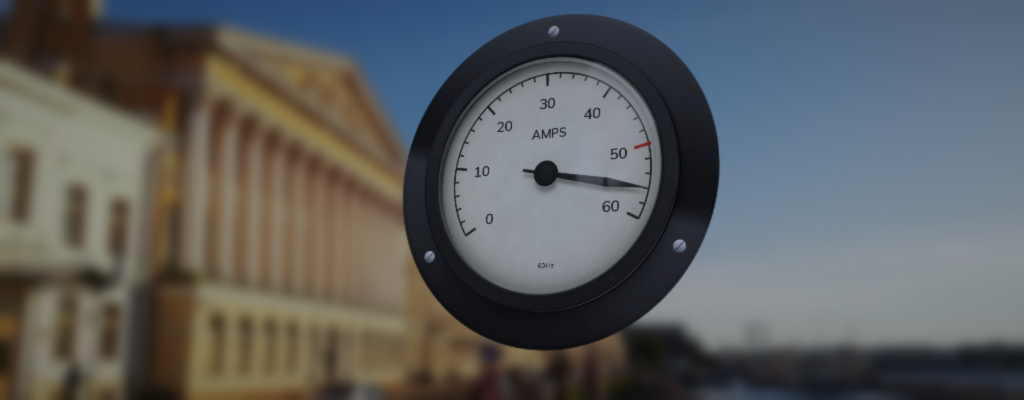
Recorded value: value=56 unit=A
